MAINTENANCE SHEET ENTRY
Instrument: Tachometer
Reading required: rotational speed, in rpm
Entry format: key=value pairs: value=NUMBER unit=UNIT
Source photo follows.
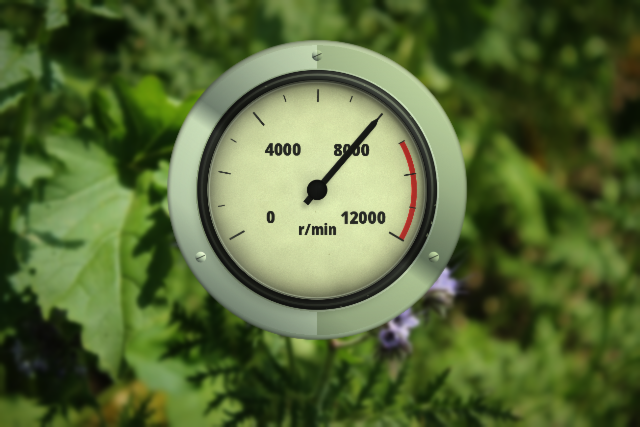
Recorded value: value=8000 unit=rpm
